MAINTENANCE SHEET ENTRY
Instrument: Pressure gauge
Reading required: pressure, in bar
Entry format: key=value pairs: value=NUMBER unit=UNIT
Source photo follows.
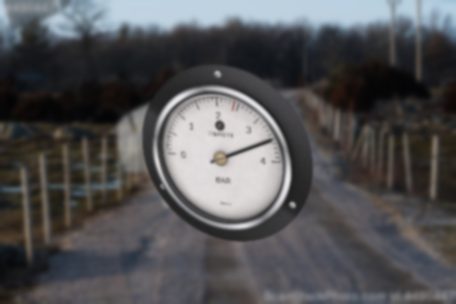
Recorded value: value=3.5 unit=bar
